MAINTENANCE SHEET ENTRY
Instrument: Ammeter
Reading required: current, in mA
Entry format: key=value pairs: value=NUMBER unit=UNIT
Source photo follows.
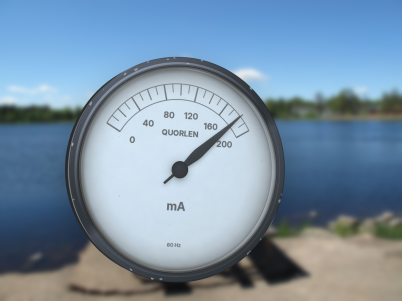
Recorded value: value=180 unit=mA
